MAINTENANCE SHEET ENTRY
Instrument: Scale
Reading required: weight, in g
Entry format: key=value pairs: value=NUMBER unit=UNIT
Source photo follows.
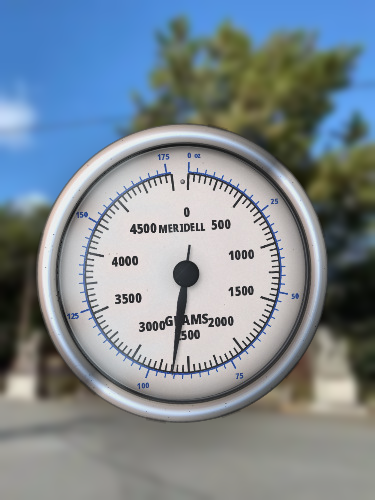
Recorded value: value=2650 unit=g
